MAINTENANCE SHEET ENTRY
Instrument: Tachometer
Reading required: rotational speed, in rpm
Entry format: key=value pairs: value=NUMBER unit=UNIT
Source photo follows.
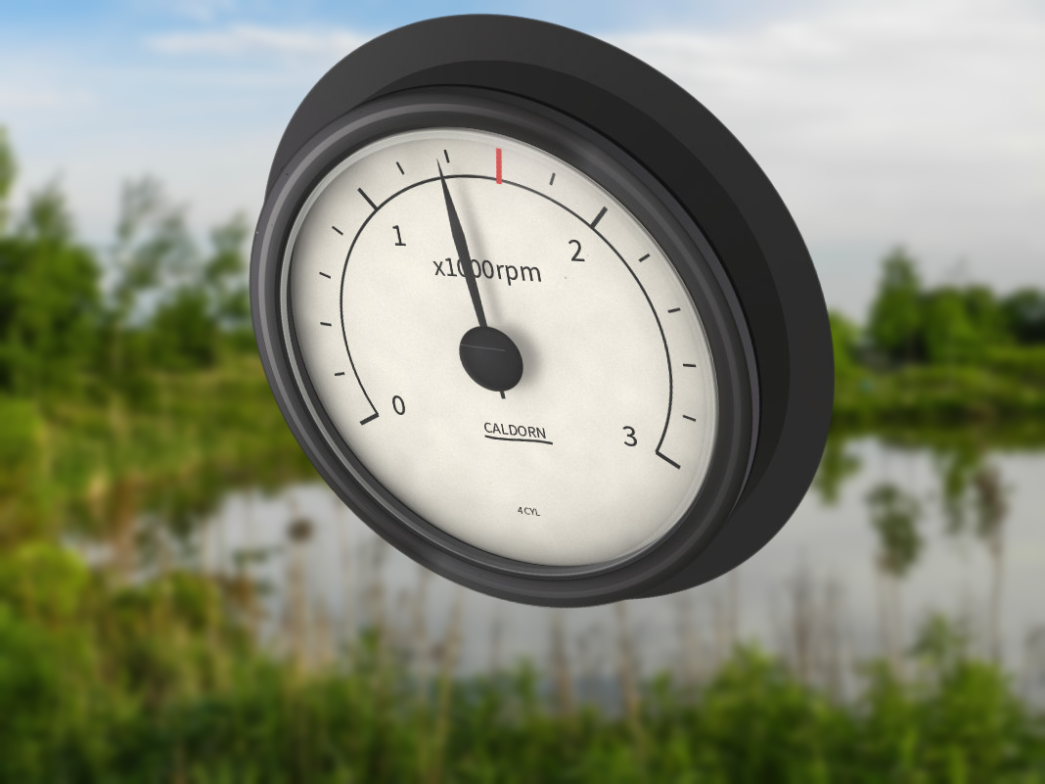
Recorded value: value=1400 unit=rpm
